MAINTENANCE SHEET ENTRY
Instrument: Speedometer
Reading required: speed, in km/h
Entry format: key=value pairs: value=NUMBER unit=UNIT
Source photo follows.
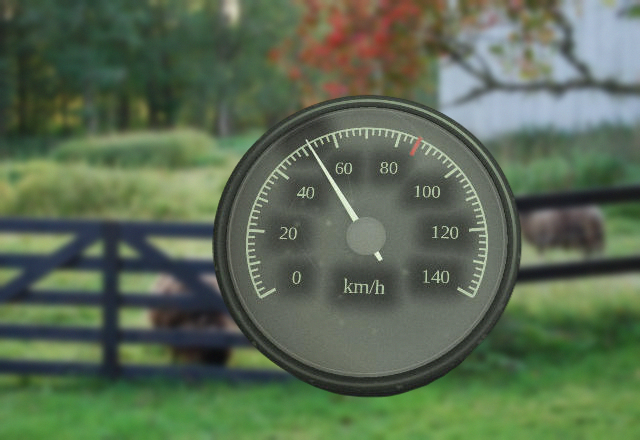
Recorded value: value=52 unit=km/h
